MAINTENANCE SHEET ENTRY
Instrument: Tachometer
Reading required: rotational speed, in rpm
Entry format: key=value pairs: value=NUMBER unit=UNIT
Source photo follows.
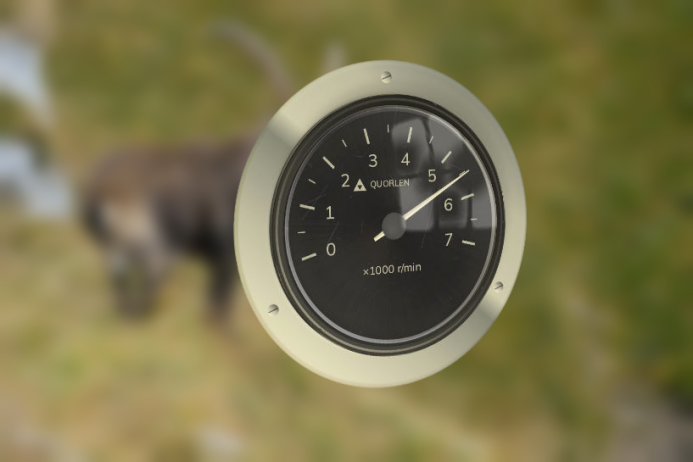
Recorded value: value=5500 unit=rpm
